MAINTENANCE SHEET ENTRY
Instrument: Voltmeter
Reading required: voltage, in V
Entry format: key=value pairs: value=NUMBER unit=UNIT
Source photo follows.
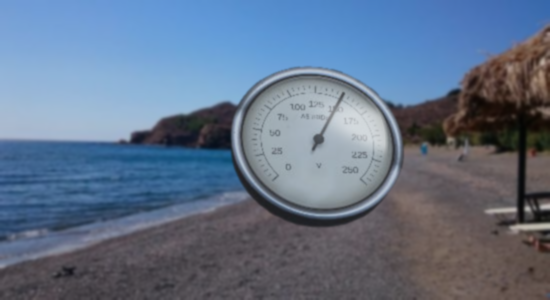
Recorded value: value=150 unit=V
